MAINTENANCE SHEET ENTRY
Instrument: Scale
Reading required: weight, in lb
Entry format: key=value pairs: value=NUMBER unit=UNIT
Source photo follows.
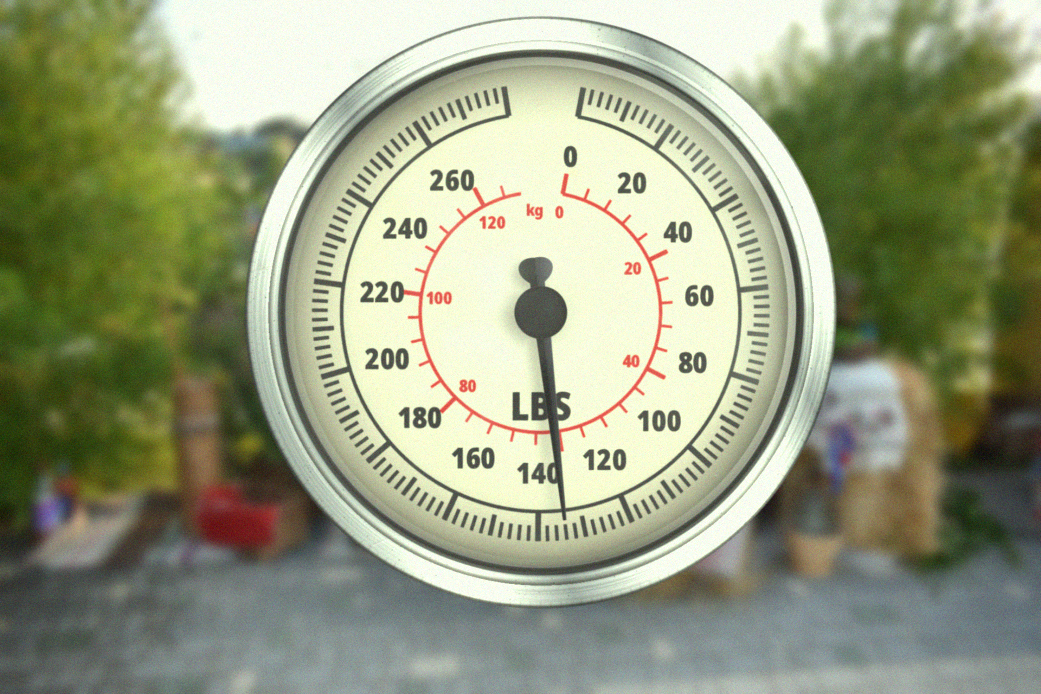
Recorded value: value=134 unit=lb
